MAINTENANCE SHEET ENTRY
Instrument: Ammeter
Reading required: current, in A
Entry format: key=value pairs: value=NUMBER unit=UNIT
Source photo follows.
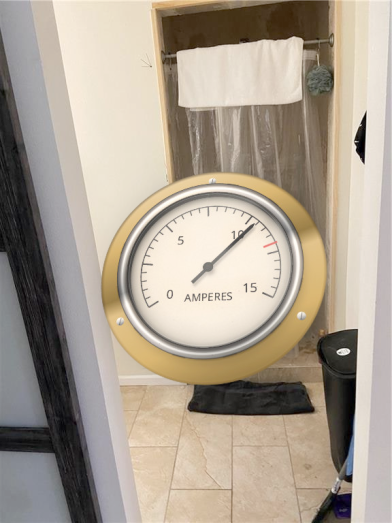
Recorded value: value=10.5 unit=A
